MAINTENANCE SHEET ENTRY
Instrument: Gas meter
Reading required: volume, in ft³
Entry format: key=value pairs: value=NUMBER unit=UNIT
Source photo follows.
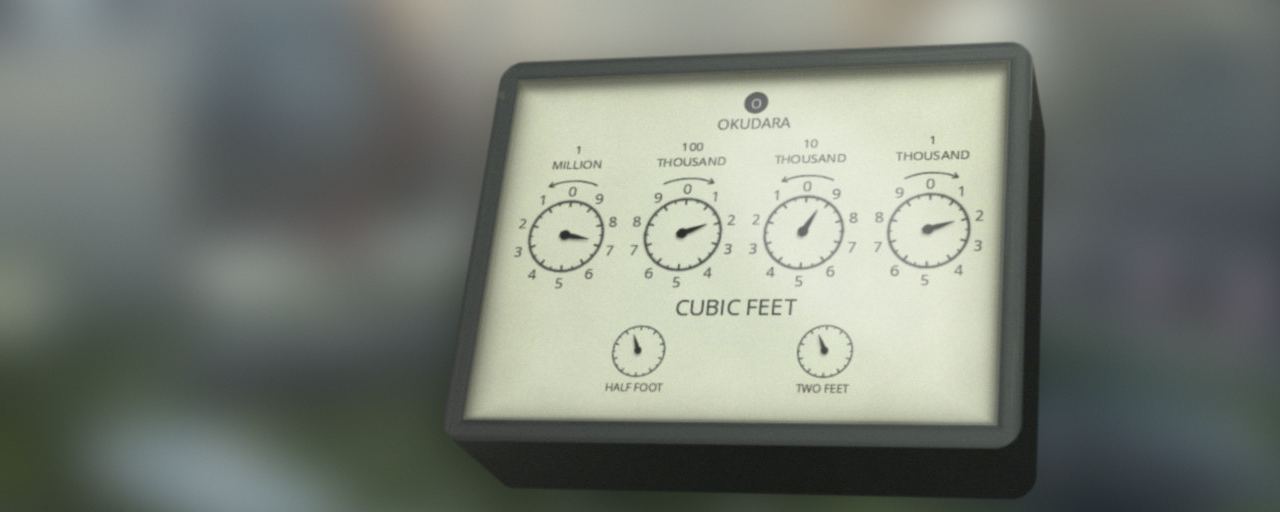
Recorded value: value=719200 unit=ft³
